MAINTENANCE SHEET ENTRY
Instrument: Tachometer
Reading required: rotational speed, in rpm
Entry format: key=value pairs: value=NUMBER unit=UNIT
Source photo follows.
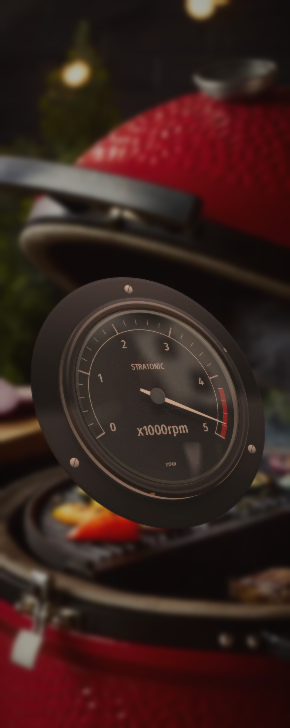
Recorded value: value=4800 unit=rpm
